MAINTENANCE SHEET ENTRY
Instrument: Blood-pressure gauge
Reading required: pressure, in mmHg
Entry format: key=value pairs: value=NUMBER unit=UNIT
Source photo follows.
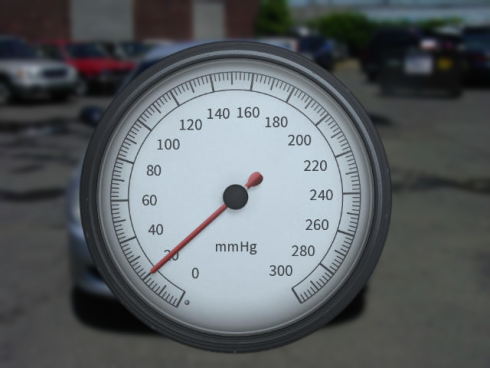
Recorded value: value=20 unit=mmHg
